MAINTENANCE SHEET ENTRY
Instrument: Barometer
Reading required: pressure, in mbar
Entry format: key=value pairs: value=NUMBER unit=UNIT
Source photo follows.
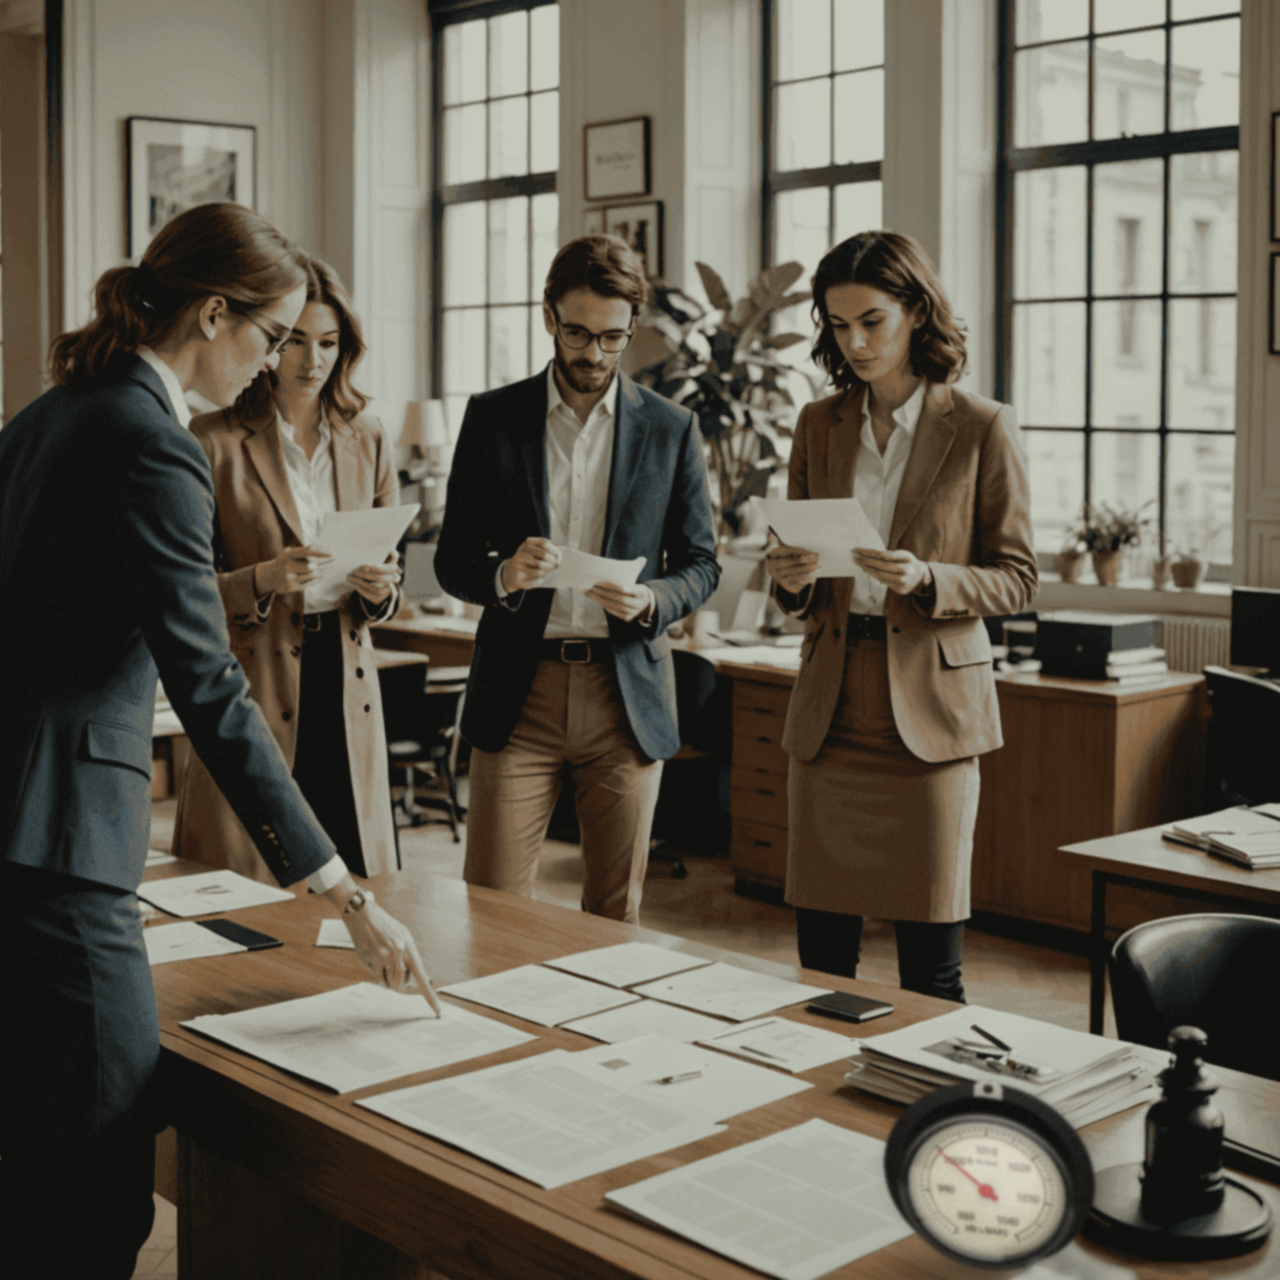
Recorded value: value=1000 unit=mbar
